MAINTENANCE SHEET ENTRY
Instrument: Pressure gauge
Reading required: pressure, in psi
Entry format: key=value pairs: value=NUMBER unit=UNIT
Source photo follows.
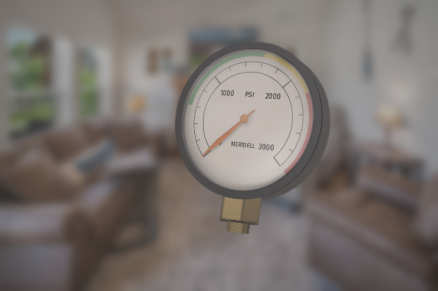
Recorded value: value=0 unit=psi
